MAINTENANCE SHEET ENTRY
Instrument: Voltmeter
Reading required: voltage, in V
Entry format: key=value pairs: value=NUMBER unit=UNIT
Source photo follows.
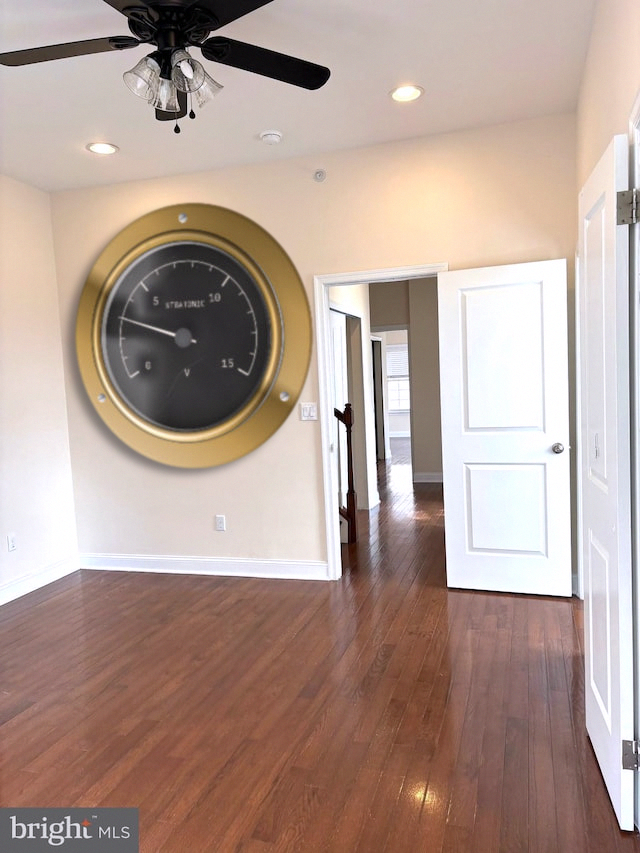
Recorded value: value=3 unit=V
